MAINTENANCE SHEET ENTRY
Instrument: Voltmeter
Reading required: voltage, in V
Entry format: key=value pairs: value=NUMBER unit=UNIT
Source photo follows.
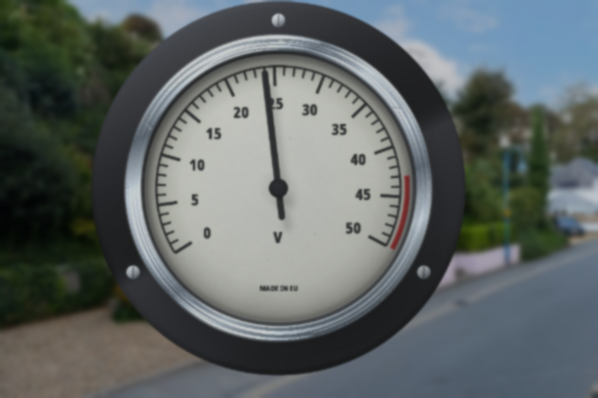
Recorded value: value=24 unit=V
